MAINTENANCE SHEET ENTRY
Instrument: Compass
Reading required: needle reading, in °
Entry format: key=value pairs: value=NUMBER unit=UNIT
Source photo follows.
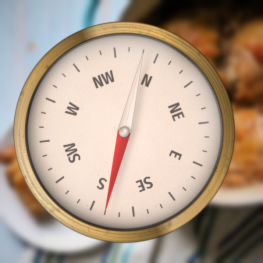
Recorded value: value=170 unit=°
